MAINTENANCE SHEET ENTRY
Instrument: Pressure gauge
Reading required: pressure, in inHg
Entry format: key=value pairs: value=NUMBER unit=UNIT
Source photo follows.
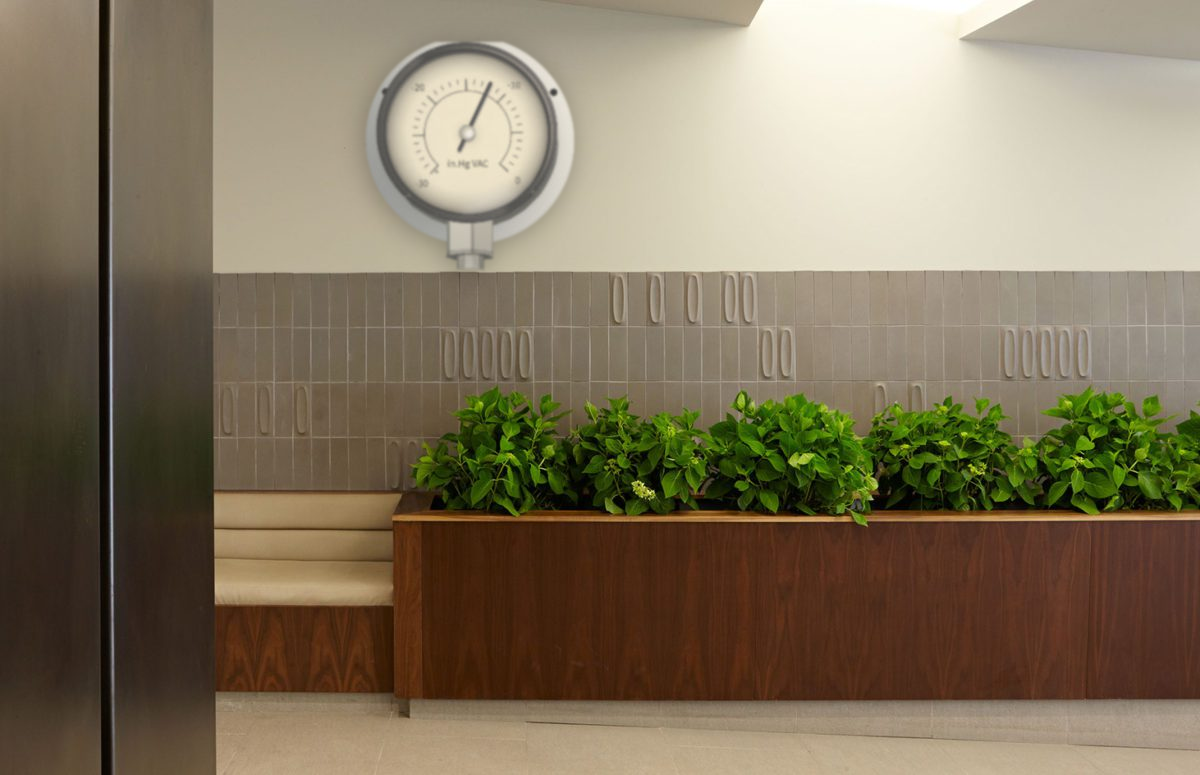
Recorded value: value=-12 unit=inHg
